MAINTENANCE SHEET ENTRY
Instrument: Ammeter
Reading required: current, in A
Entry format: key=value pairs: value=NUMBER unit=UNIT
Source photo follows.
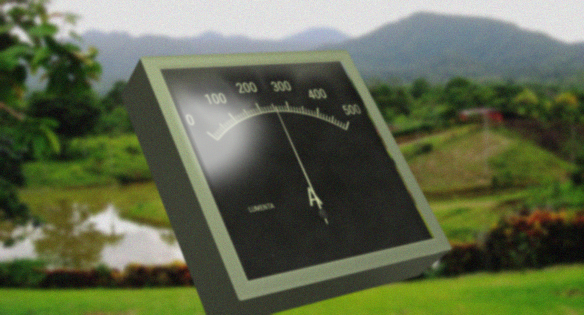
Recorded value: value=250 unit=A
